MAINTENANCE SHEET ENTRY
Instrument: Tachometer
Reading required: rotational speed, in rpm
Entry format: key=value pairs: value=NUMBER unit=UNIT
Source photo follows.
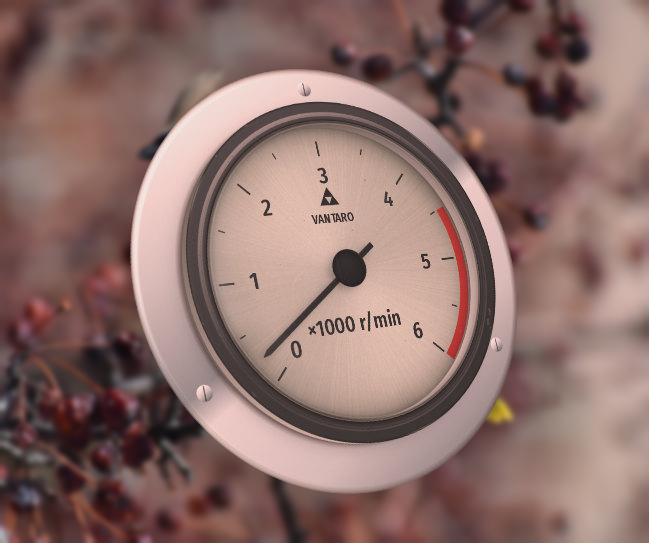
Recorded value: value=250 unit=rpm
